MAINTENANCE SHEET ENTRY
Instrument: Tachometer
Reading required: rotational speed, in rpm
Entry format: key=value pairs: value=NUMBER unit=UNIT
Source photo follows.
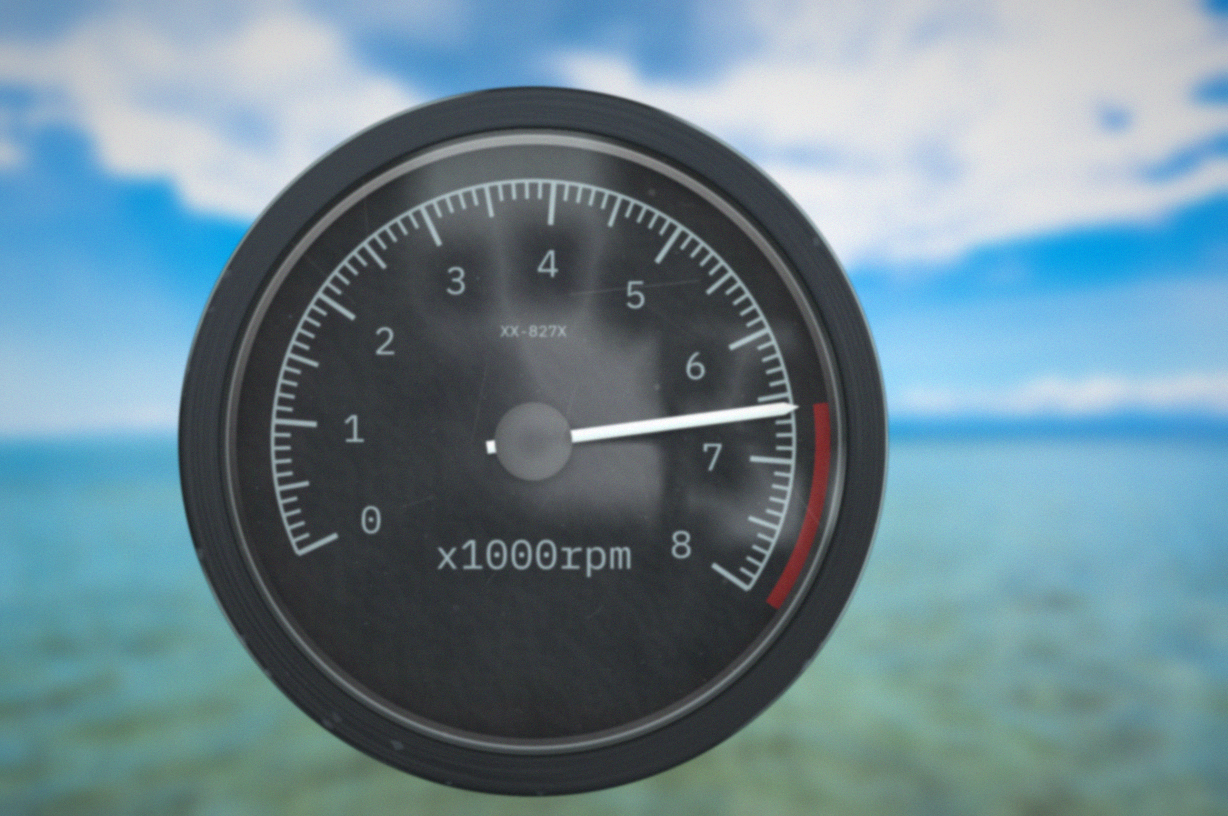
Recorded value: value=6600 unit=rpm
